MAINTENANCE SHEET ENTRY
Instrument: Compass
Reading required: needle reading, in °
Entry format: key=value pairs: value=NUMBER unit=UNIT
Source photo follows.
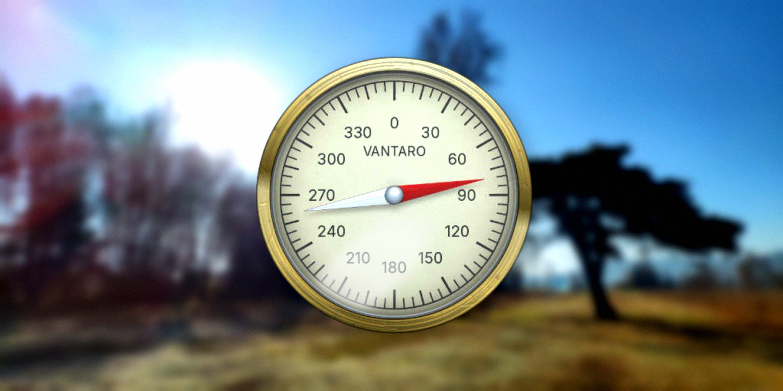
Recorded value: value=80 unit=°
